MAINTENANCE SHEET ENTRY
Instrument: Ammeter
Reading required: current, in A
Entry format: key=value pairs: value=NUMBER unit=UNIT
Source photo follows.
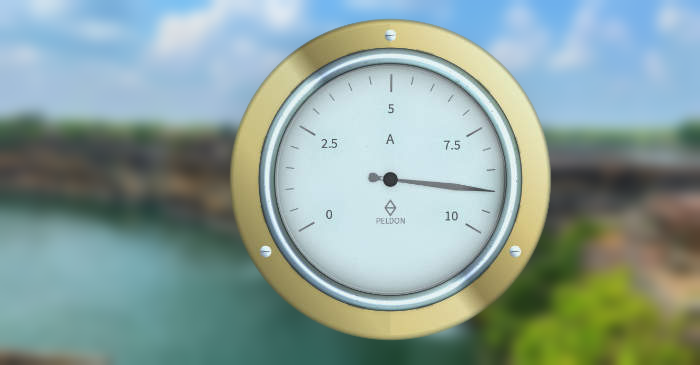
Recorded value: value=9 unit=A
